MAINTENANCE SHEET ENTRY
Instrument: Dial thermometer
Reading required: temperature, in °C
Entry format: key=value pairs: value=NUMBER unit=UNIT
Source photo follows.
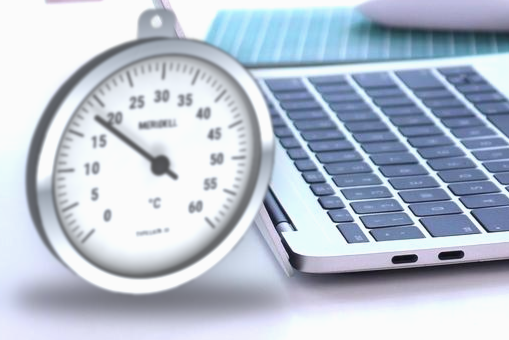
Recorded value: value=18 unit=°C
